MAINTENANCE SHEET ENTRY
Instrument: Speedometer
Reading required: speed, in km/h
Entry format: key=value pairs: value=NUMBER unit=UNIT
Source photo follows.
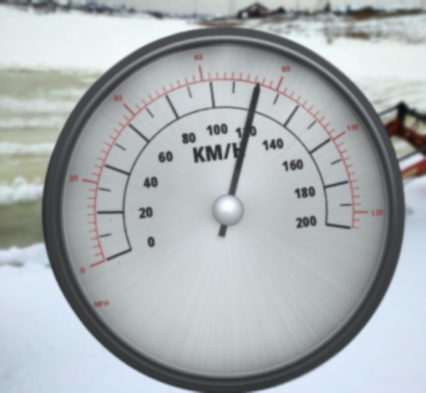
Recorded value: value=120 unit=km/h
